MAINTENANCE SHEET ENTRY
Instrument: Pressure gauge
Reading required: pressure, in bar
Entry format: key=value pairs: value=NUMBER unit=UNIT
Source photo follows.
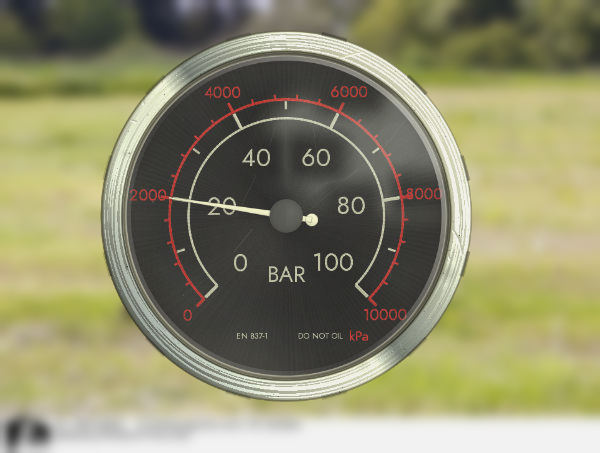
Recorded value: value=20 unit=bar
